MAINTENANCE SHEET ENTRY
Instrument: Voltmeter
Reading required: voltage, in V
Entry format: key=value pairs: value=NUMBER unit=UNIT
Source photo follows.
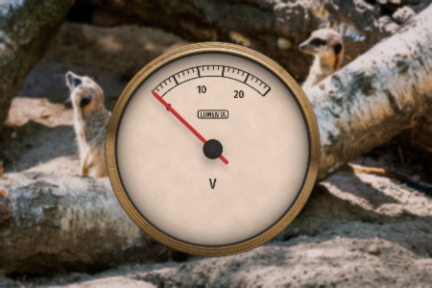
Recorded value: value=0 unit=V
